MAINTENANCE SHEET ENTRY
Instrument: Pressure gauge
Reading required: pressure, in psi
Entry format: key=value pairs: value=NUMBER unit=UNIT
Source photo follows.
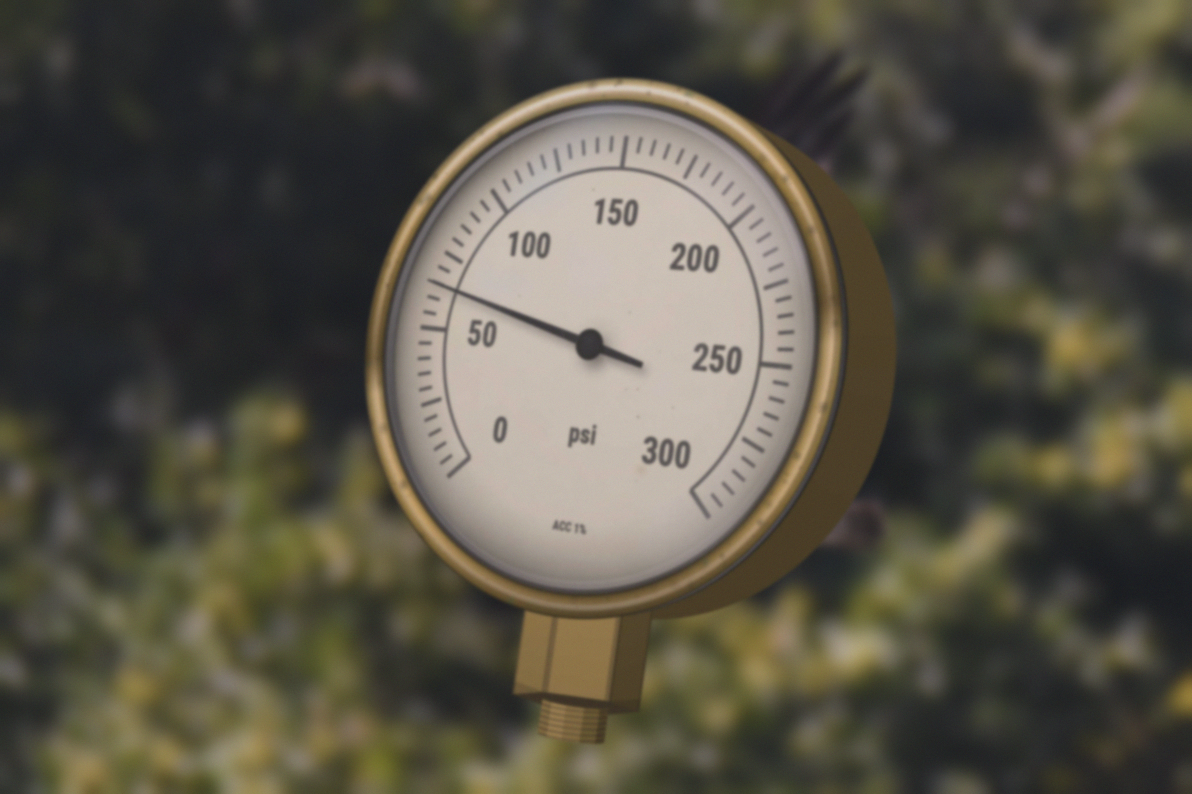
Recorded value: value=65 unit=psi
